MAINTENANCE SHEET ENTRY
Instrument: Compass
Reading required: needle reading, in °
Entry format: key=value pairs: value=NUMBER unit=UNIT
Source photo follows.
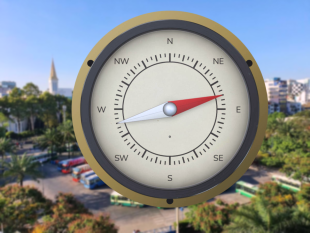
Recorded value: value=75 unit=°
